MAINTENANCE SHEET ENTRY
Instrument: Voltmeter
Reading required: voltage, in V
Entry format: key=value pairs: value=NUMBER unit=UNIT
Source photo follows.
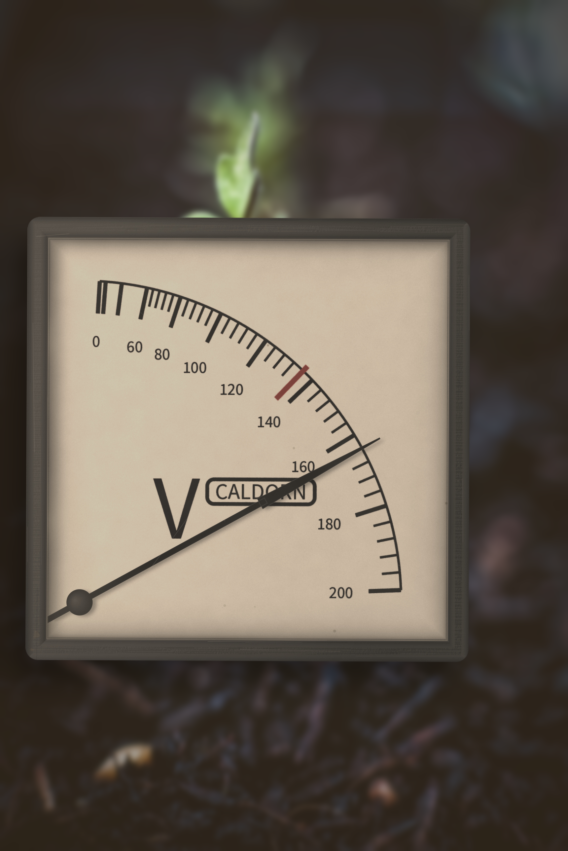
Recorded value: value=164 unit=V
